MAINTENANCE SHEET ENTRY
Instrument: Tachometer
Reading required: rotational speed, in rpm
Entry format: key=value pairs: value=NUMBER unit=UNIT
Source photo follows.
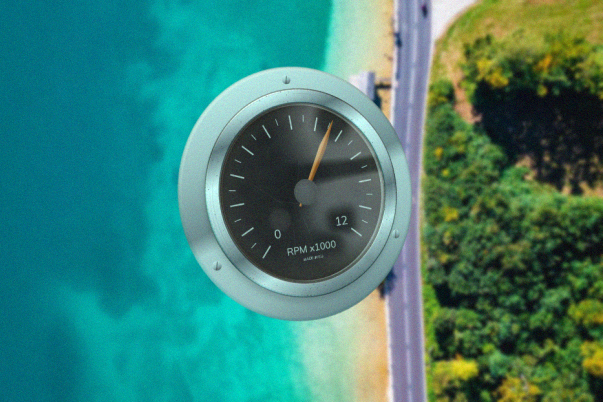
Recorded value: value=7500 unit=rpm
